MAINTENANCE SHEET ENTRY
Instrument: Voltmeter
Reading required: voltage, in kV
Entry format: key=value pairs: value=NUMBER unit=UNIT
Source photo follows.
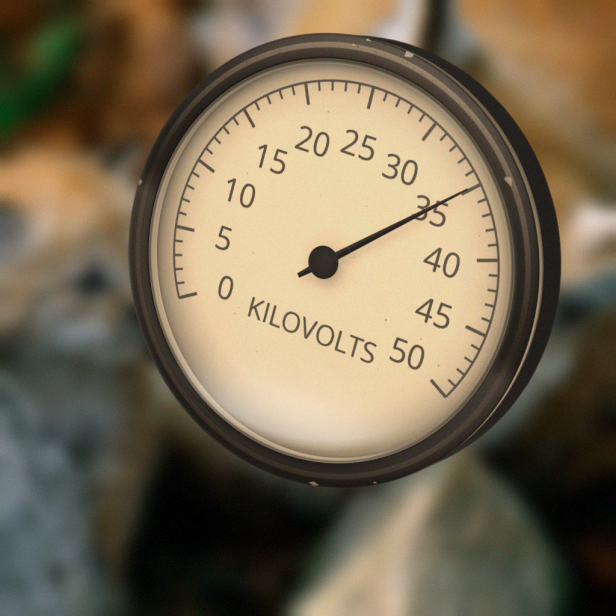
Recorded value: value=35 unit=kV
